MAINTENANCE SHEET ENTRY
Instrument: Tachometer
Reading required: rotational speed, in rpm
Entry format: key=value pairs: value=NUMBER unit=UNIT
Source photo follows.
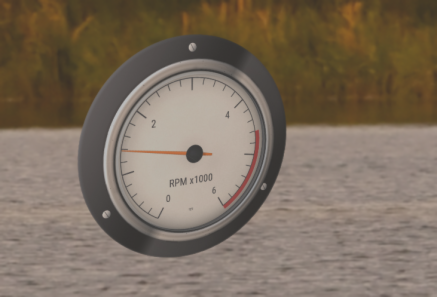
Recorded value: value=1400 unit=rpm
